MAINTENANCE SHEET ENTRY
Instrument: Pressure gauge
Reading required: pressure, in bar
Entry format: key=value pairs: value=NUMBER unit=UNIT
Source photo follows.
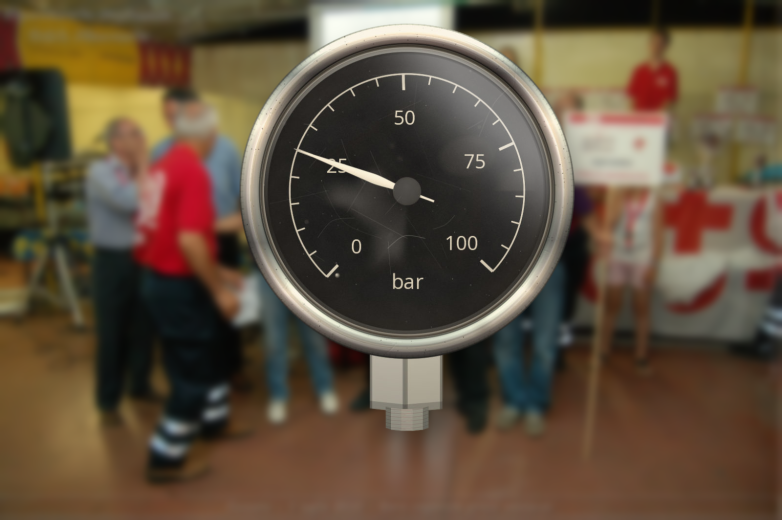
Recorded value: value=25 unit=bar
